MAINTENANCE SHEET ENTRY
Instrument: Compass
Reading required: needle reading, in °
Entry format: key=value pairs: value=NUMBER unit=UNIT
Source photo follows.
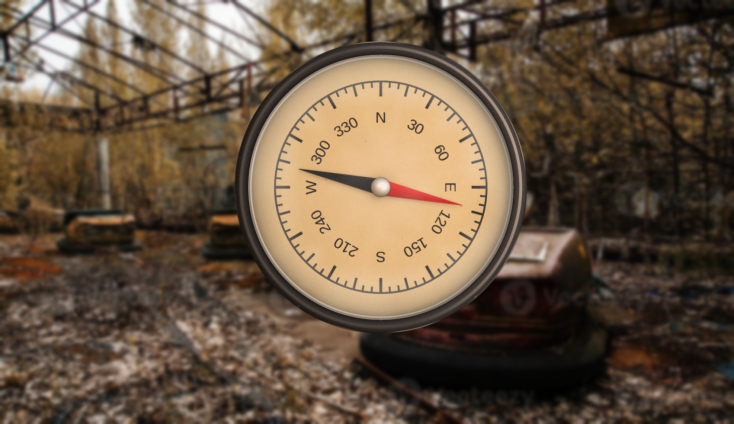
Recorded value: value=102.5 unit=°
